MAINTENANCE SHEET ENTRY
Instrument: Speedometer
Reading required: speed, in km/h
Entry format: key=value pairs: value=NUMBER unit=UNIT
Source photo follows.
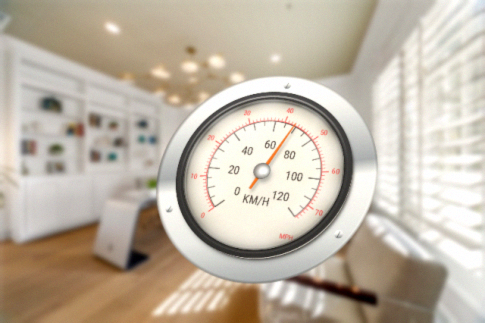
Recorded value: value=70 unit=km/h
